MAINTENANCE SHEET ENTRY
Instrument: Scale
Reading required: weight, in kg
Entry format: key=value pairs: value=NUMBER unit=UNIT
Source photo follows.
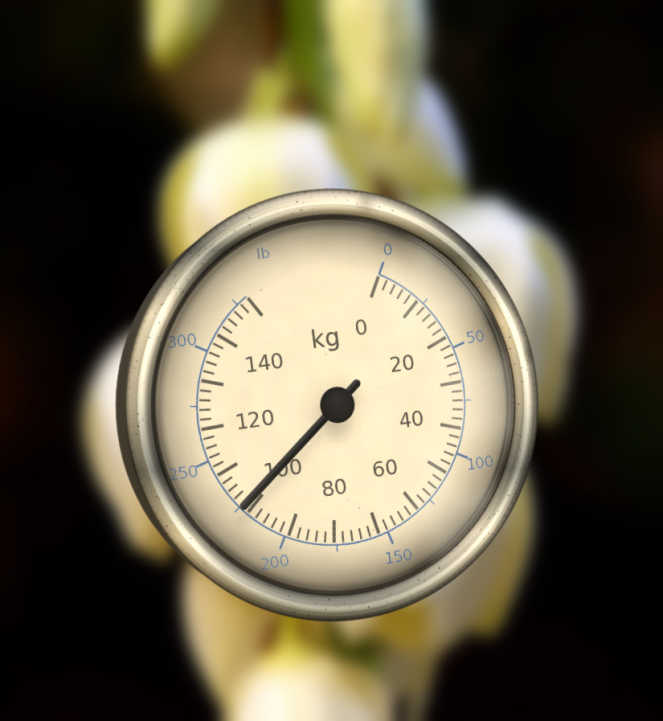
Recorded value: value=102 unit=kg
